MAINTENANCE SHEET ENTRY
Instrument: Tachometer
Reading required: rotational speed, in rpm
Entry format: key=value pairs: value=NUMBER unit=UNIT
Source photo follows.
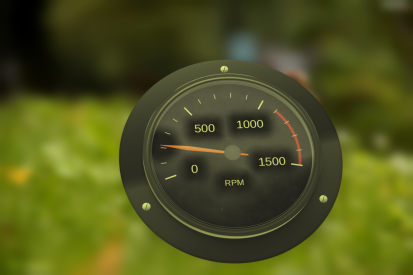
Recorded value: value=200 unit=rpm
